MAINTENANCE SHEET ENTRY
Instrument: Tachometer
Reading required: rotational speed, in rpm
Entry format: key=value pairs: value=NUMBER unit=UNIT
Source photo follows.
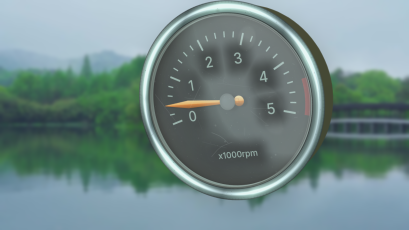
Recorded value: value=400 unit=rpm
